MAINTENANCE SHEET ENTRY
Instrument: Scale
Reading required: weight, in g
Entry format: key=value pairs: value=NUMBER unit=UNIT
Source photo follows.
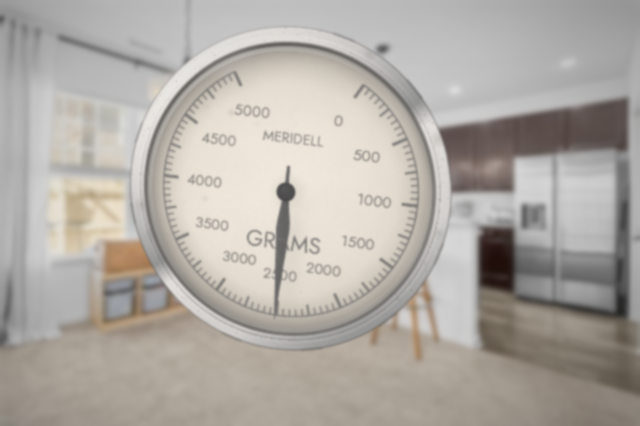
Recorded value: value=2500 unit=g
